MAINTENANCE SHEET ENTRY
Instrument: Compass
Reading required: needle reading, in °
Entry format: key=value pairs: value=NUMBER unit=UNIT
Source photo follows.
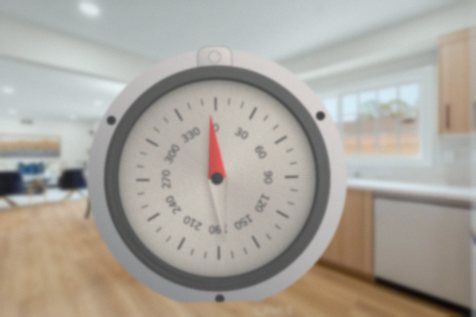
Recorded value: value=355 unit=°
